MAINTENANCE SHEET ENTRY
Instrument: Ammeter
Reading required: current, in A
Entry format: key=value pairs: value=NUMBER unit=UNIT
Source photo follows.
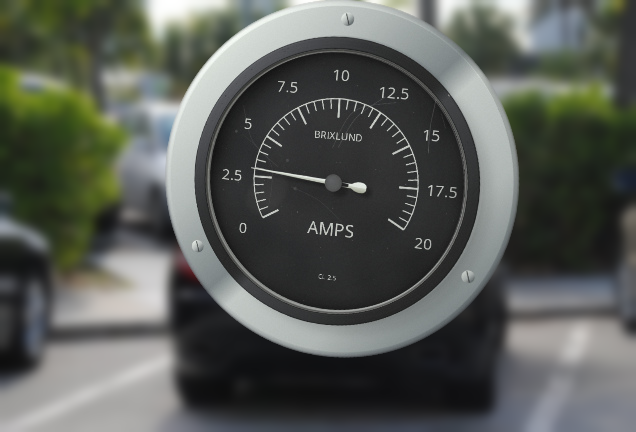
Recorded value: value=3 unit=A
